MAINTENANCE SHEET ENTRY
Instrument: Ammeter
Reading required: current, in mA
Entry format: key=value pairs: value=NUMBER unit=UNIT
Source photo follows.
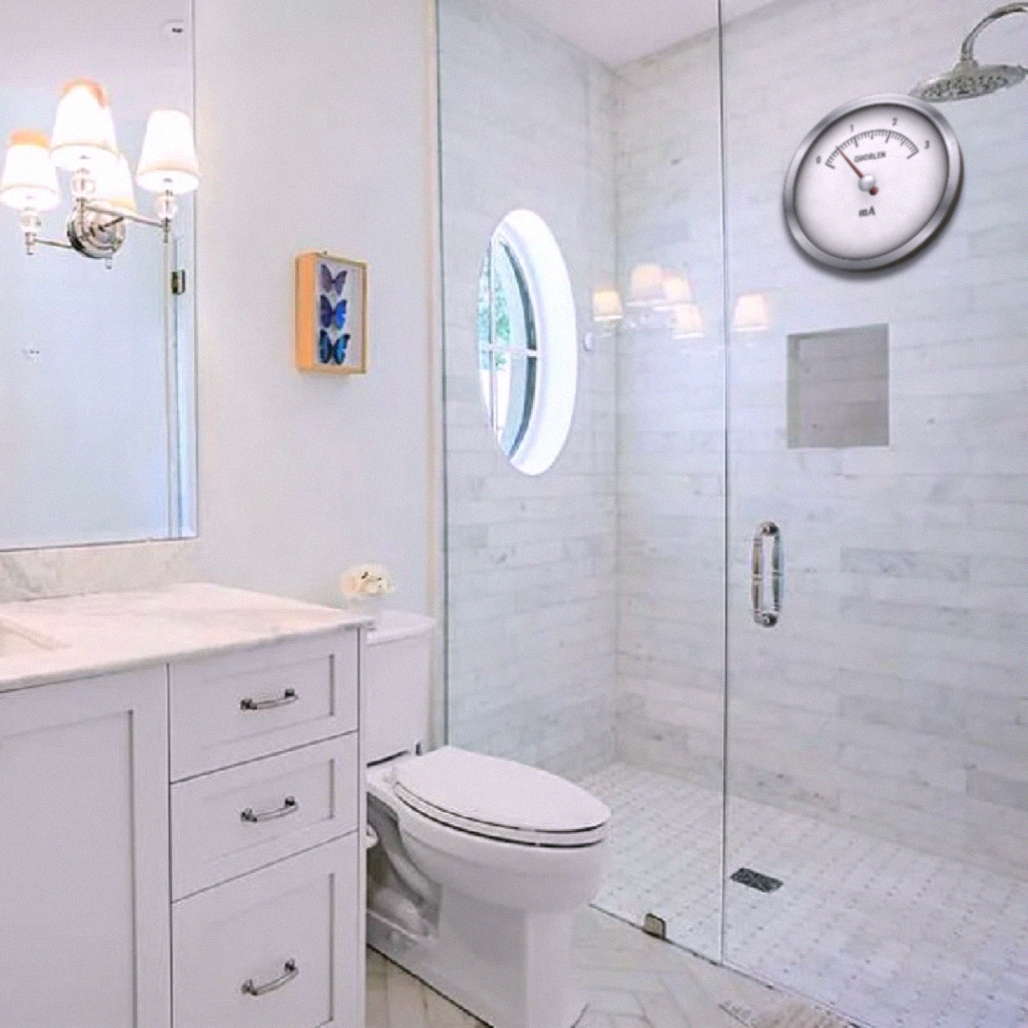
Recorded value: value=0.5 unit=mA
